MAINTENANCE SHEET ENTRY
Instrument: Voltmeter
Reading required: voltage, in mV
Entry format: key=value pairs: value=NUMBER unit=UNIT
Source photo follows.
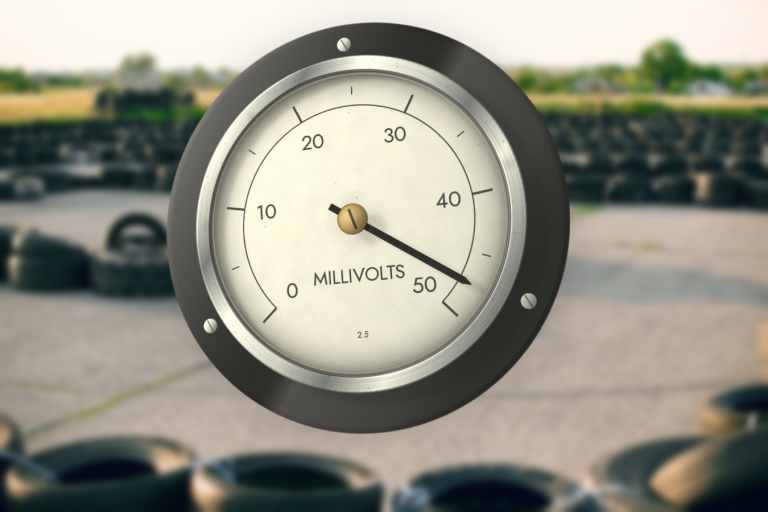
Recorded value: value=47.5 unit=mV
